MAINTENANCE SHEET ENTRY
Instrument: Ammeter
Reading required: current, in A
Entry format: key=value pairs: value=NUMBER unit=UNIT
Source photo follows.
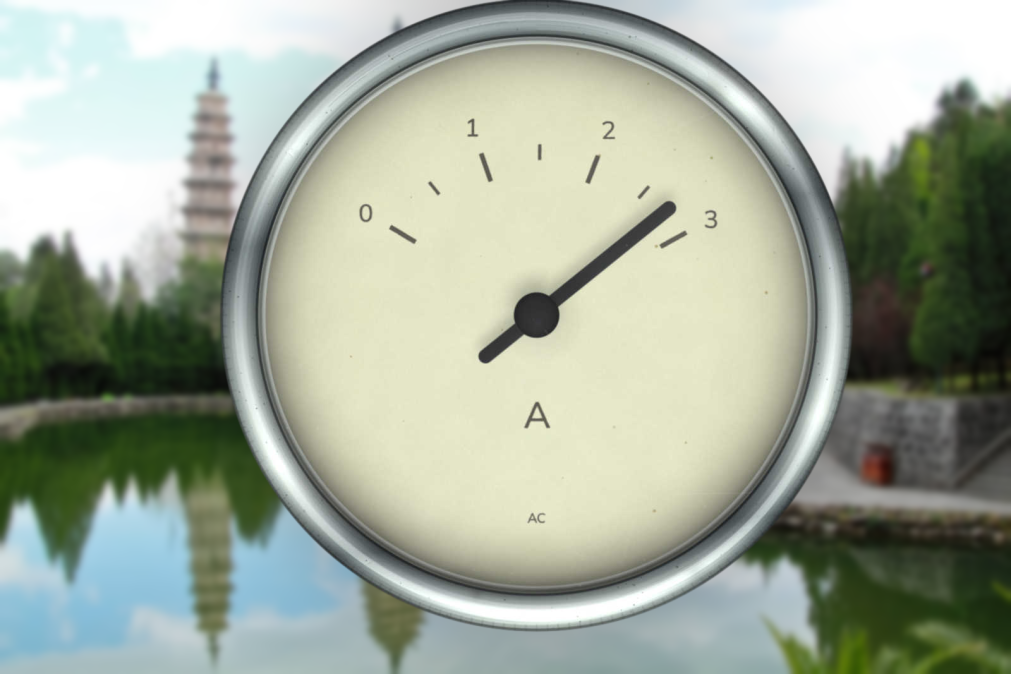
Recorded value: value=2.75 unit=A
